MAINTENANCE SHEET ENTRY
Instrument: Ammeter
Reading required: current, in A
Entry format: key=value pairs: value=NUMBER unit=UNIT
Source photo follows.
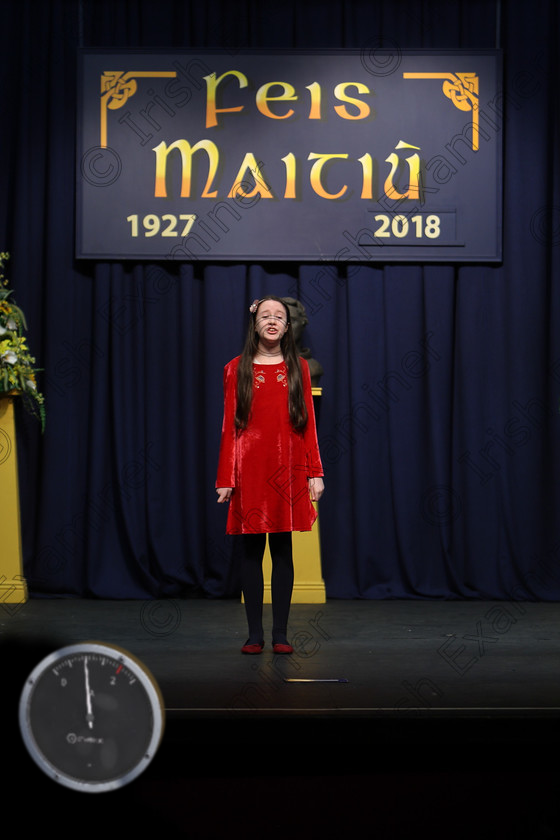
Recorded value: value=1 unit=A
